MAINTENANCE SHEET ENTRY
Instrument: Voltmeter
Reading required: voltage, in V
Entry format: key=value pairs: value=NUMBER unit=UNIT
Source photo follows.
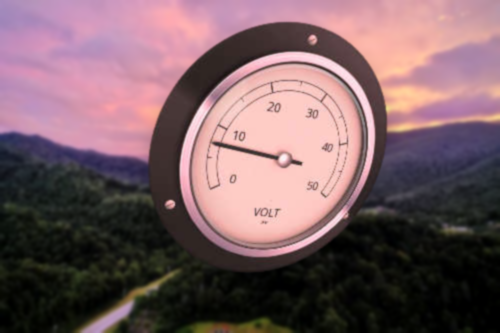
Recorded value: value=7.5 unit=V
